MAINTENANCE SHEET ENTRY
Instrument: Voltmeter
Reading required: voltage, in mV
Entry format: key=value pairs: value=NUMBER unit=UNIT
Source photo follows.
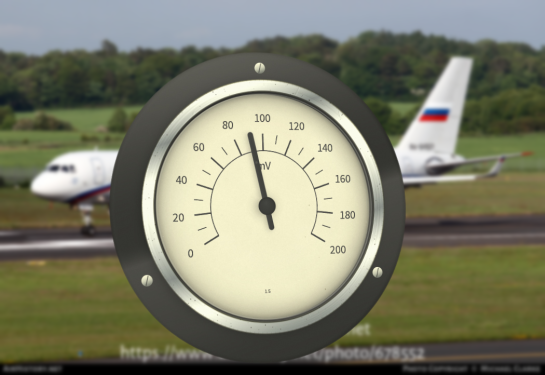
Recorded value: value=90 unit=mV
